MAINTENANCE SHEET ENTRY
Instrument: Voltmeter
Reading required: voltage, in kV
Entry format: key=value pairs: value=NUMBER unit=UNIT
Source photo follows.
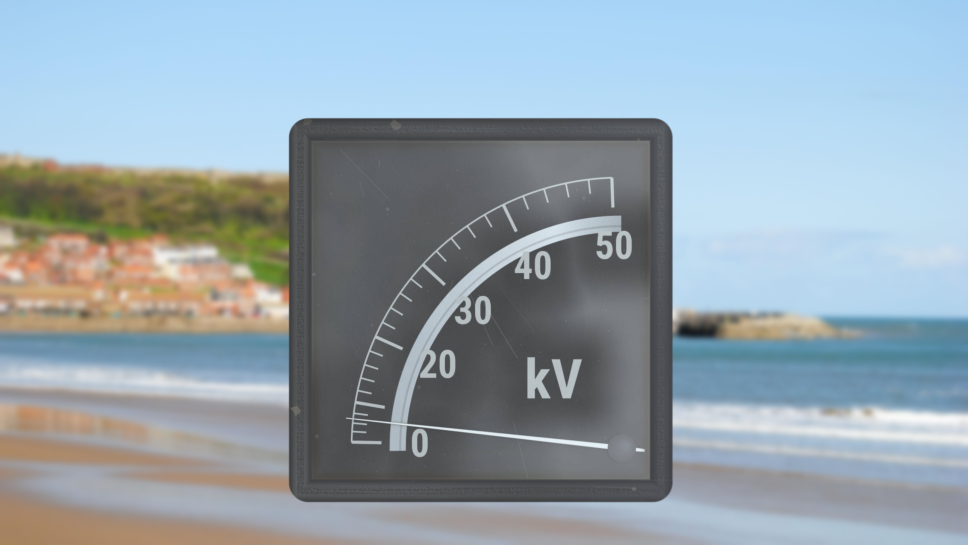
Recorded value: value=7 unit=kV
